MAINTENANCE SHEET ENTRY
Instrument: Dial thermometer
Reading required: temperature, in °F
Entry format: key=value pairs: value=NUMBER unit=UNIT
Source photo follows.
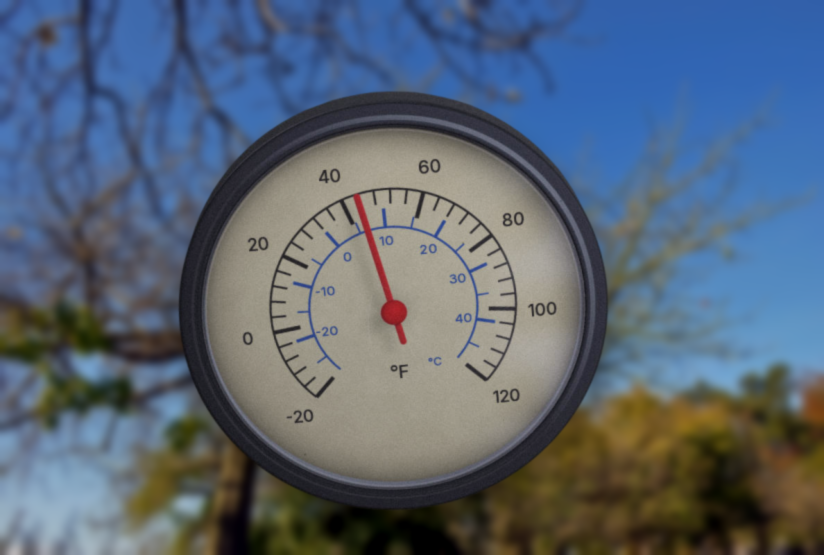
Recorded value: value=44 unit=°F
